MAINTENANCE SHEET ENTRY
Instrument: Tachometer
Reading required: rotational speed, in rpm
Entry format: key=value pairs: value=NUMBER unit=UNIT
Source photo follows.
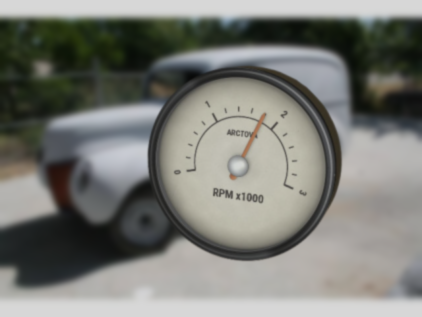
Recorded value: value=1800 unit=rpm
